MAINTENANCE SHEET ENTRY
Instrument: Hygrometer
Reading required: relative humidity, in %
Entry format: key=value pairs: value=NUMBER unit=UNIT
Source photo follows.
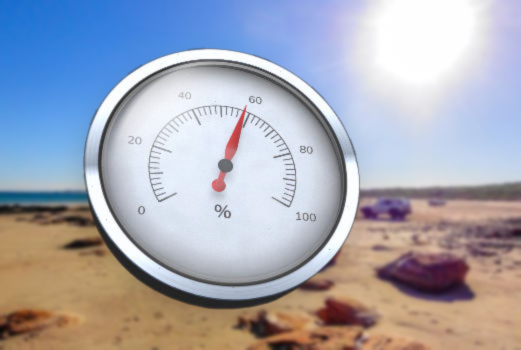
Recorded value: value=58 unit=%
